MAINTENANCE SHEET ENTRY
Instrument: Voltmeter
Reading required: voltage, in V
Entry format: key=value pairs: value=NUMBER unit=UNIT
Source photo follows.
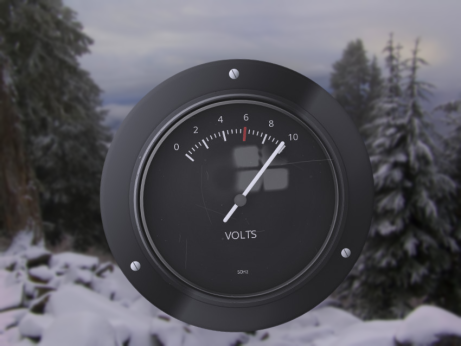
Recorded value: value=9.6 unit=V
